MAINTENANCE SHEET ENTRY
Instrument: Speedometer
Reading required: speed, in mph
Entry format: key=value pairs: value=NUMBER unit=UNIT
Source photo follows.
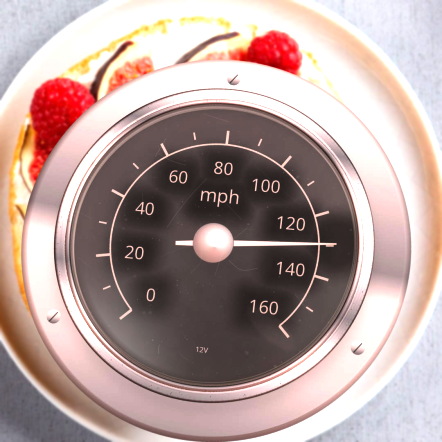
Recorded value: value=130 unit=mph
